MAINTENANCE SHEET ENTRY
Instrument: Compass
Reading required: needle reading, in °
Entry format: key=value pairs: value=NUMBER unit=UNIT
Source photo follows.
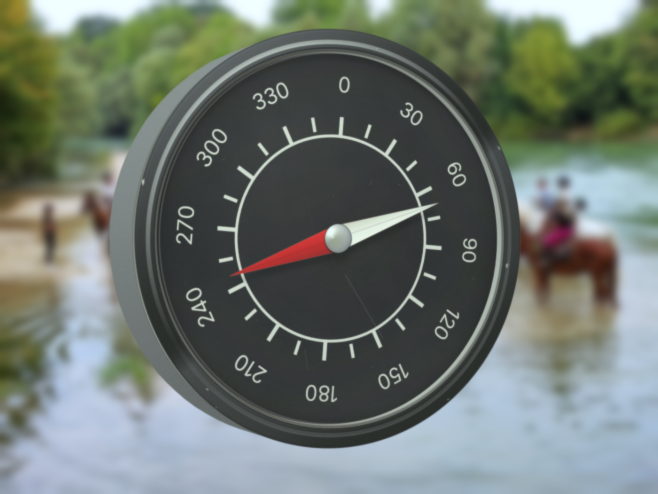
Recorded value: value=247.5 unit=°
